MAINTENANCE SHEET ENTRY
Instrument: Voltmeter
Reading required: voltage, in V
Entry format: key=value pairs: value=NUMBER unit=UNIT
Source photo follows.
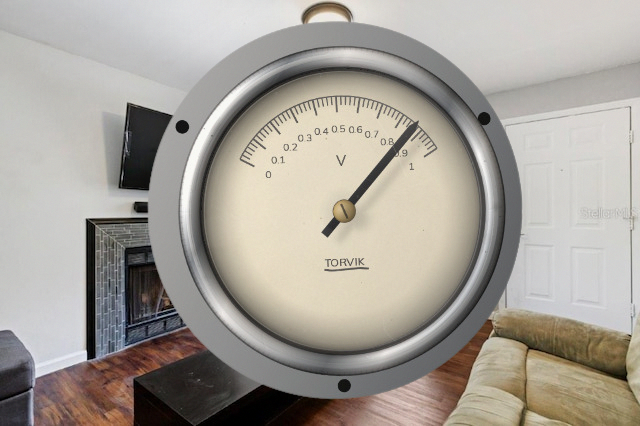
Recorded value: value=0.86 unit=V
